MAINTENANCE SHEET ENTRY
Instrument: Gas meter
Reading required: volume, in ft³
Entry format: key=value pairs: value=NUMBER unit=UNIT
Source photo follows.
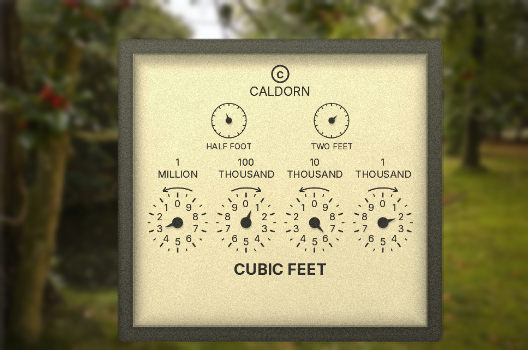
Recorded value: value=306200 unit=ft³
